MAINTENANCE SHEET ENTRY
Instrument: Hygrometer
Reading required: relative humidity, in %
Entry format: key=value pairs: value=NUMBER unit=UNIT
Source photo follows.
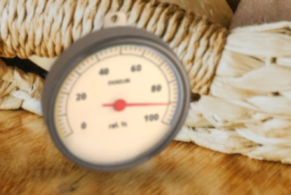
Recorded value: value=90 unit=%
